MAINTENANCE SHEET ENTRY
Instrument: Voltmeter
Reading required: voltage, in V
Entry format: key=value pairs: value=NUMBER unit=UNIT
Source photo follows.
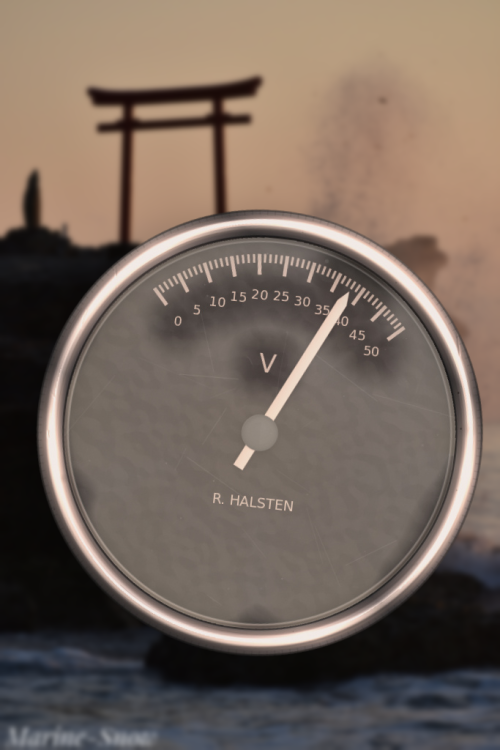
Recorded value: value=38 unit=V
